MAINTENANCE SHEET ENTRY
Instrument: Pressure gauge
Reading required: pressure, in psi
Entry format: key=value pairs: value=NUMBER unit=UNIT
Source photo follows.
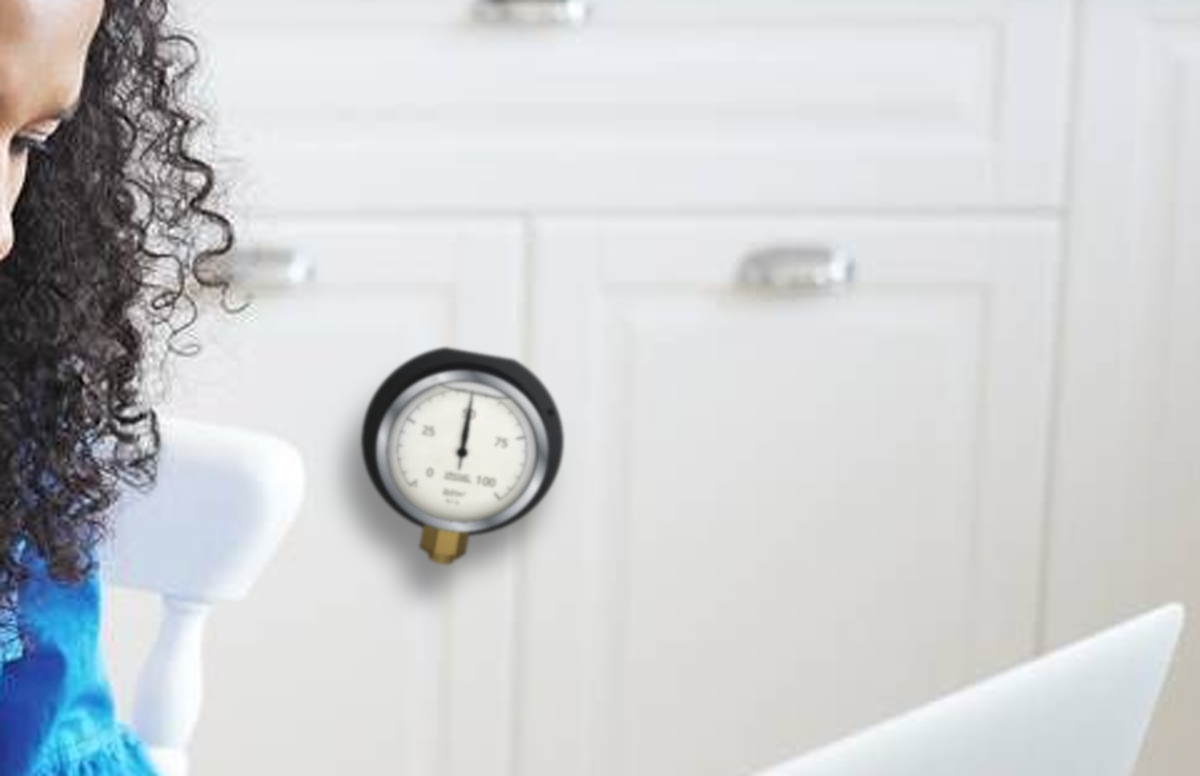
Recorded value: value=50 unit=psi
